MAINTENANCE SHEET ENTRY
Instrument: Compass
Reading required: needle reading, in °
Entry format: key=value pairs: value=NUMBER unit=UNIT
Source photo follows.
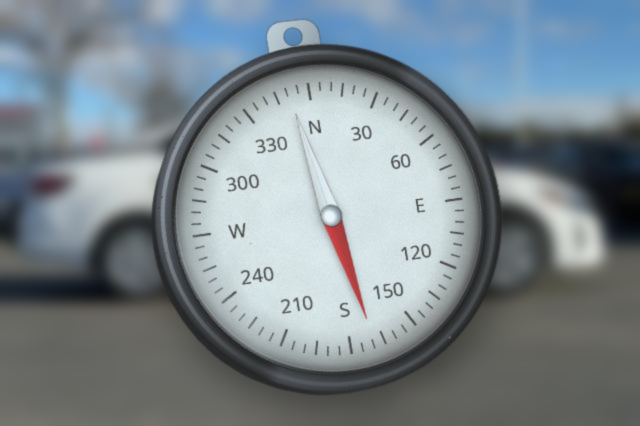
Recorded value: value=170 unit=°
